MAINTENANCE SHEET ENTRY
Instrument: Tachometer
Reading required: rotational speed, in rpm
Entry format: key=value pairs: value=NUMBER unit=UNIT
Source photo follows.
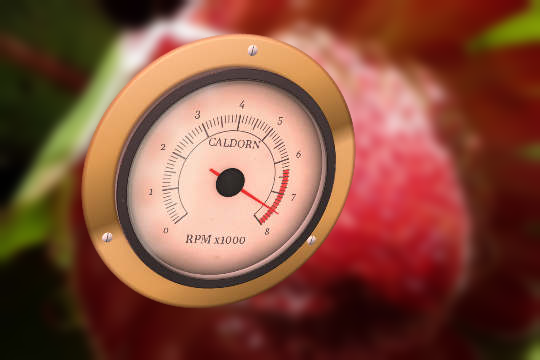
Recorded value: value=7500 unit=rpm
